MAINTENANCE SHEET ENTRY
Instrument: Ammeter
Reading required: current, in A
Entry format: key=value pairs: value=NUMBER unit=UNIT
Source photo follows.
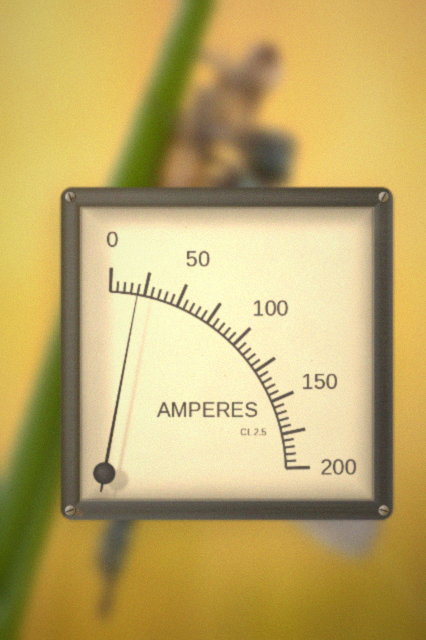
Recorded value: value=20 unit=A
